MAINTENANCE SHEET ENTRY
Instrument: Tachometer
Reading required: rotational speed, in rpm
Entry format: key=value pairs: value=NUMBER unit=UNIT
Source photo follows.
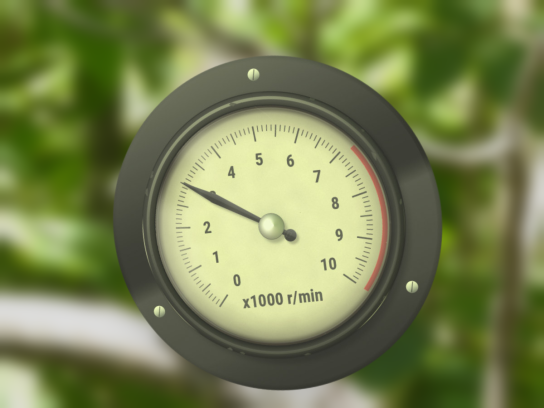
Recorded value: value=3000 unit=rpm
